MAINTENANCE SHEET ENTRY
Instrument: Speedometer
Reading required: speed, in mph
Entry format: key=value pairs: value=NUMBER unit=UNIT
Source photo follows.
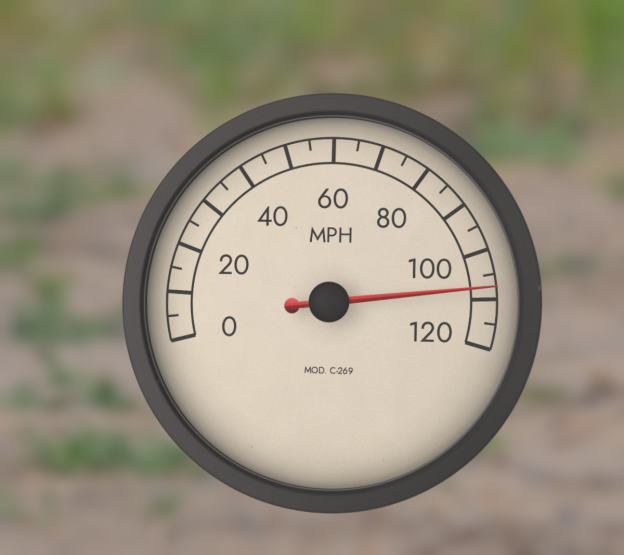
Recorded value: value=107.5 unit=mph
